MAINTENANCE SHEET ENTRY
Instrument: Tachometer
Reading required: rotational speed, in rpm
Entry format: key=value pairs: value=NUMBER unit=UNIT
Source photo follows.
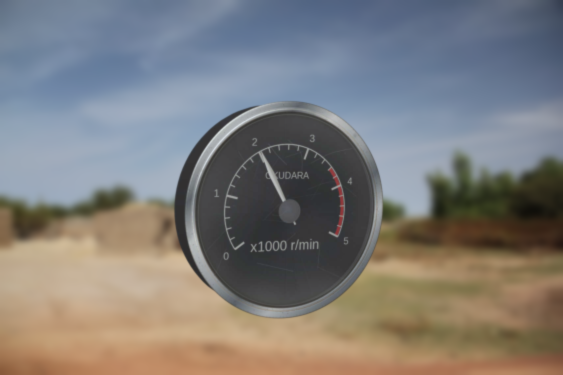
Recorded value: value=2000 unit=rpm
